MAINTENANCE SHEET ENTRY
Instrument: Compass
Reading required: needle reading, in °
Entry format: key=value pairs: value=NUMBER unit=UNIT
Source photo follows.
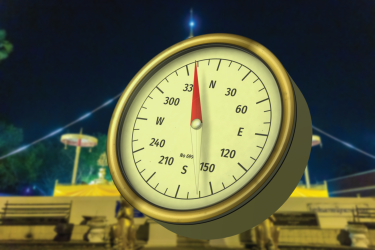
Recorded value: value=340 unit=°
